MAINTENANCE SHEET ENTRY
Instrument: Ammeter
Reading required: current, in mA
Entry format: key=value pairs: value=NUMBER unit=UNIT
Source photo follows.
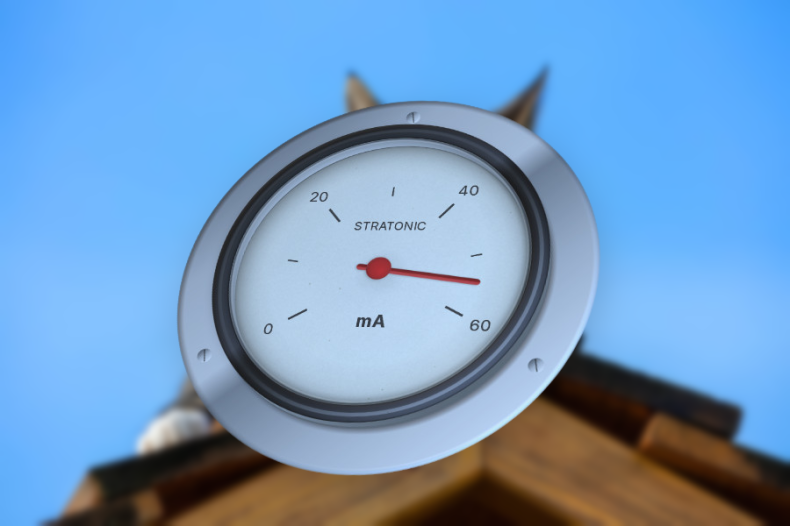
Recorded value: value=55 unit=mA
